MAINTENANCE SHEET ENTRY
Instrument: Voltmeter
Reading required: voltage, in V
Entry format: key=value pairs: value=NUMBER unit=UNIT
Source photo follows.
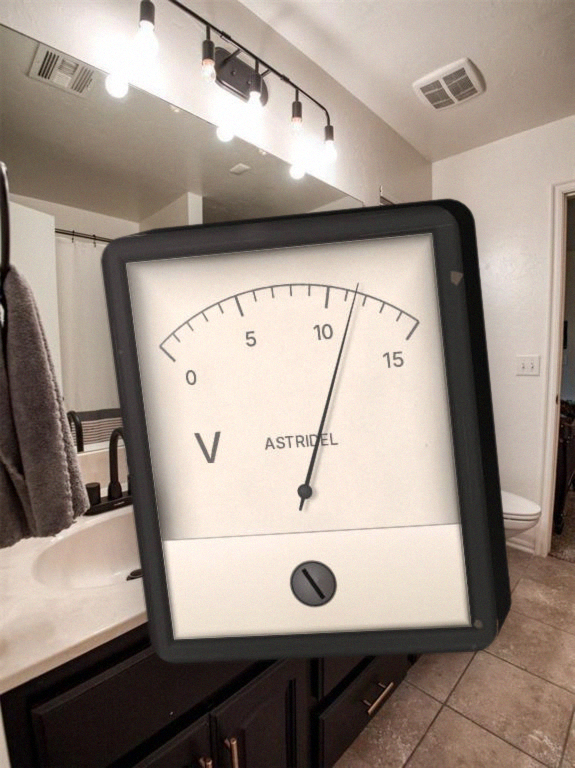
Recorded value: value=11.5 unit=V
